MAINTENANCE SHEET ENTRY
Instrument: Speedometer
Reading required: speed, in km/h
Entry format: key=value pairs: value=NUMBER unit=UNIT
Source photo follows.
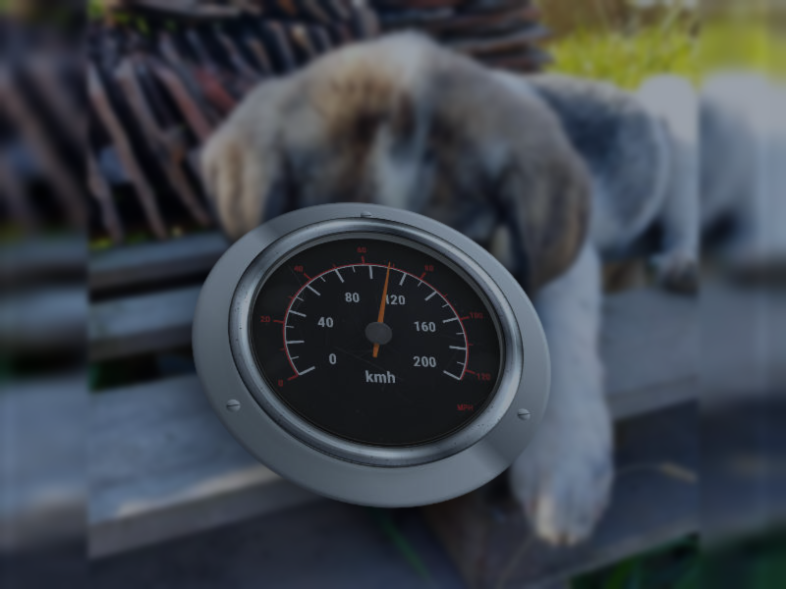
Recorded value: value=110 unit=km/h
